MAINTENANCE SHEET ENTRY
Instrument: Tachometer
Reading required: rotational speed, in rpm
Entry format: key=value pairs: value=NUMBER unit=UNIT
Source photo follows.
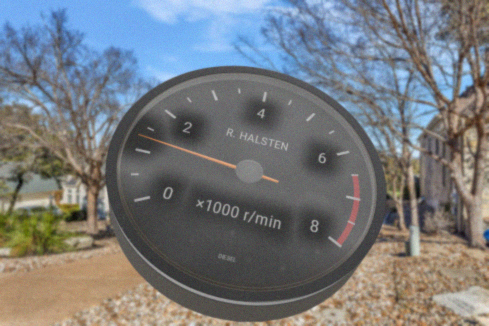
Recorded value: value=1250 unit=rpm
